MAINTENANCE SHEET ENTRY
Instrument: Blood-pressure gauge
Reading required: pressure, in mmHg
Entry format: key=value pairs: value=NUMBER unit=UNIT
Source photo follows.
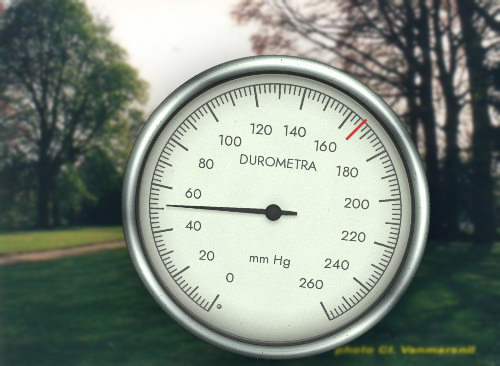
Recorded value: value=52 unit=mmHg
